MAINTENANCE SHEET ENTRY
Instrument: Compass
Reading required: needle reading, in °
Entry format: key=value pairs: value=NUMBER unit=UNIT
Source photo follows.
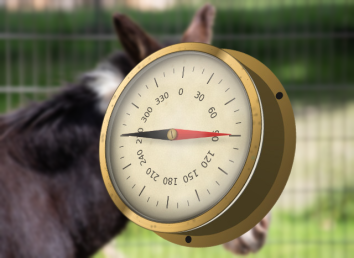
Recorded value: value=90 unit=°
